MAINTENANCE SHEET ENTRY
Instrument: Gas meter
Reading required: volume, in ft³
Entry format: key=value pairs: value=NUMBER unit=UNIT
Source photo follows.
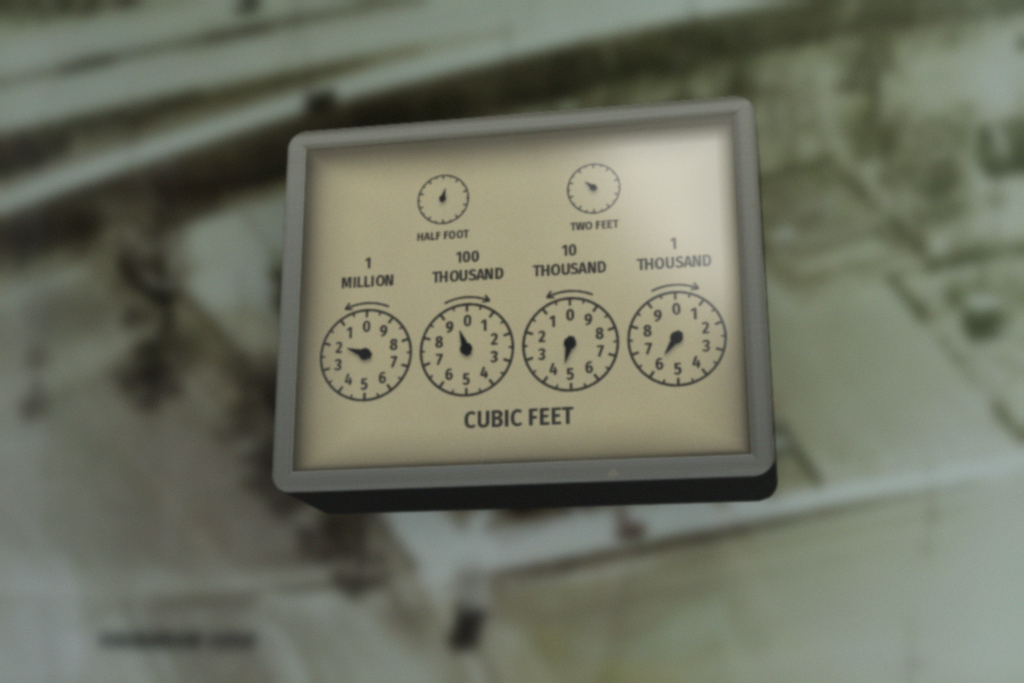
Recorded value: value=194600 unit=ft³
